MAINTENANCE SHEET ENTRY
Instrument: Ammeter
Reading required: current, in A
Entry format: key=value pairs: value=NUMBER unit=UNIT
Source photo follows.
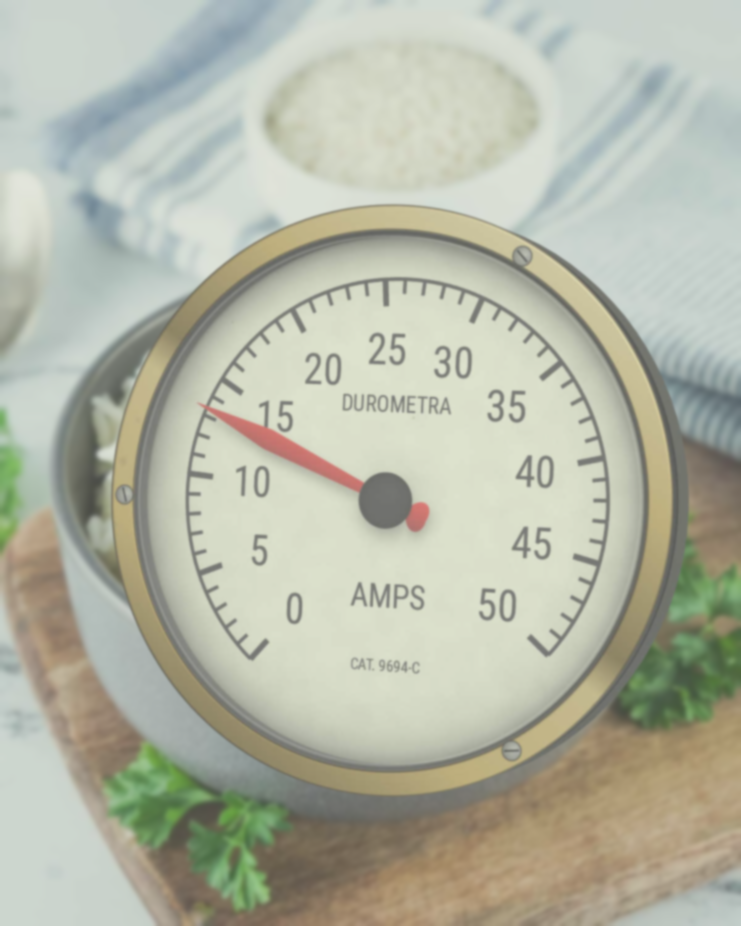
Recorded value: value=13.5 unit=A
